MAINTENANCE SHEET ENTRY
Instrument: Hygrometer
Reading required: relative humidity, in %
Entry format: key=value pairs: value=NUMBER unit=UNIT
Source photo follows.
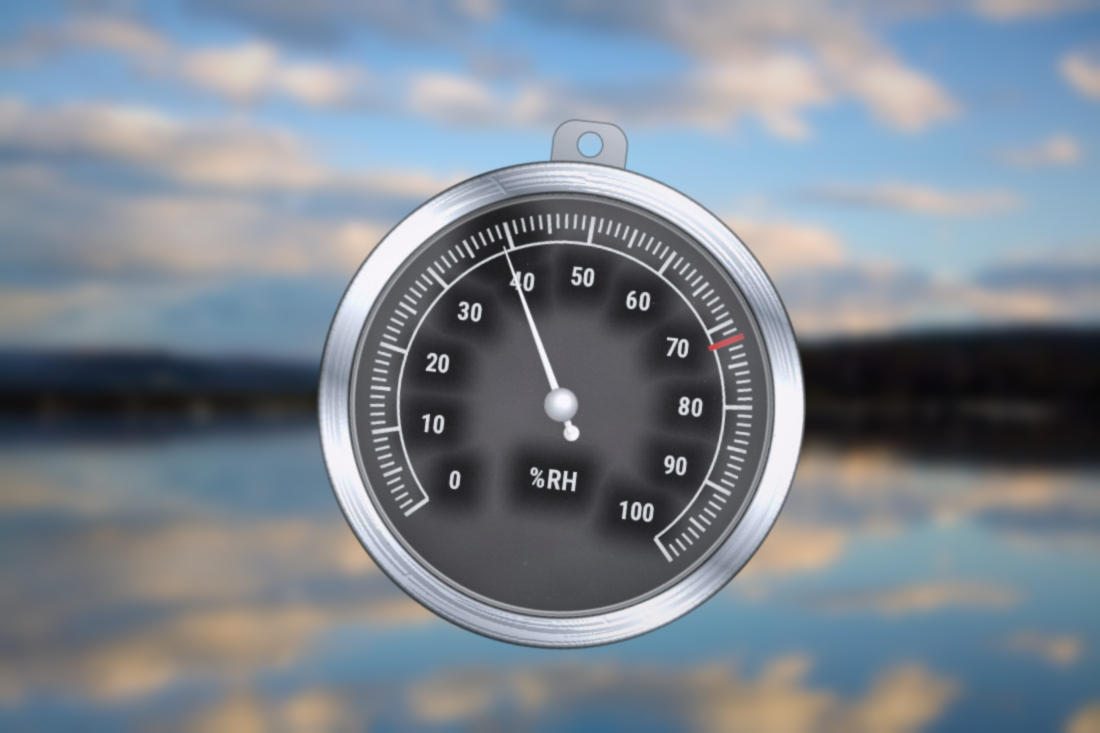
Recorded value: value=39 unit=%
